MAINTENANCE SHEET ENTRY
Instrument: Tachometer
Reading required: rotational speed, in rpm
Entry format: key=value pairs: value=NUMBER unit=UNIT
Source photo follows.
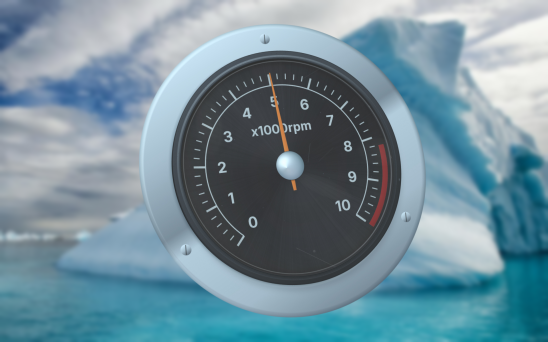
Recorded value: value=5000 unit=rpm
